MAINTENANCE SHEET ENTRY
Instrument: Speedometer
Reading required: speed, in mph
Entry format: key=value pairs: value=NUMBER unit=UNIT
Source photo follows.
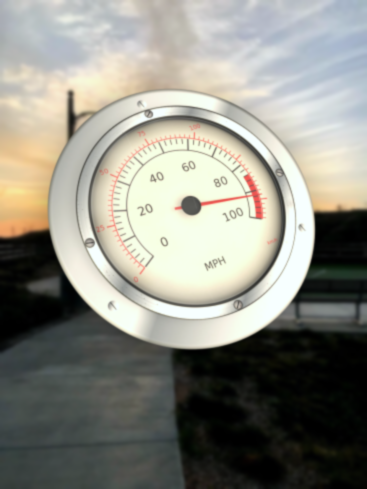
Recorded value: value=92 unit=mph
